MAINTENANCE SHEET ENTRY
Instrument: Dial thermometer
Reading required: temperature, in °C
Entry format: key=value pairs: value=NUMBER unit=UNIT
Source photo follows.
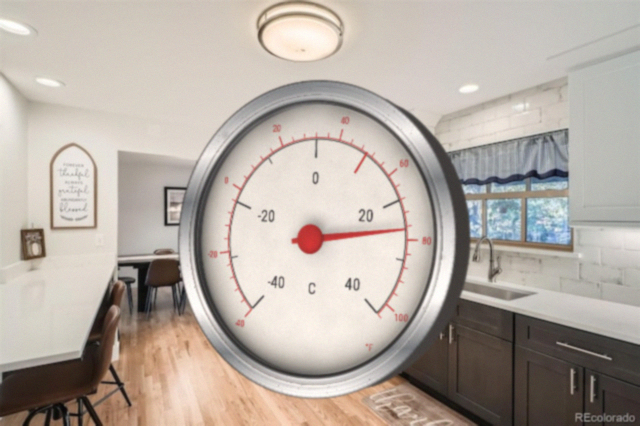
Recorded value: value=25 unit=°C
